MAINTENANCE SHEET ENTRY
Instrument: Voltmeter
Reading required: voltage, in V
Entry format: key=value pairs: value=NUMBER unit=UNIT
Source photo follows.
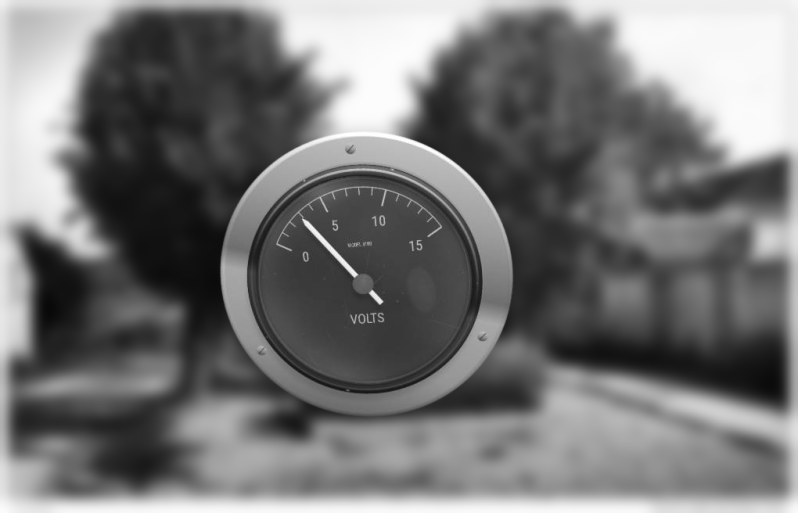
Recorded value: value=3 unit=V
